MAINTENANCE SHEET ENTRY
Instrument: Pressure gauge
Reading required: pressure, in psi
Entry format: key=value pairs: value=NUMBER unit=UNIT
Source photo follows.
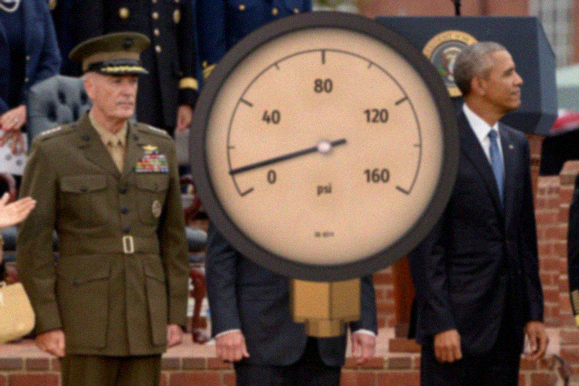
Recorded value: value=10 unit=psi
